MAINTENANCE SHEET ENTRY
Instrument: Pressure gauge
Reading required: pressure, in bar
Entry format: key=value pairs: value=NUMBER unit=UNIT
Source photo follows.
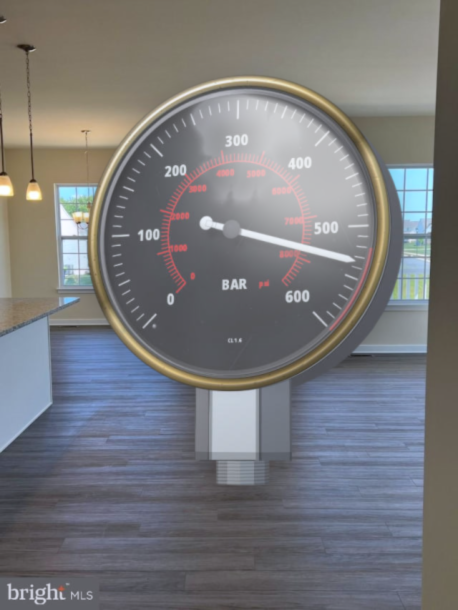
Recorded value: value=535 unit=bar
